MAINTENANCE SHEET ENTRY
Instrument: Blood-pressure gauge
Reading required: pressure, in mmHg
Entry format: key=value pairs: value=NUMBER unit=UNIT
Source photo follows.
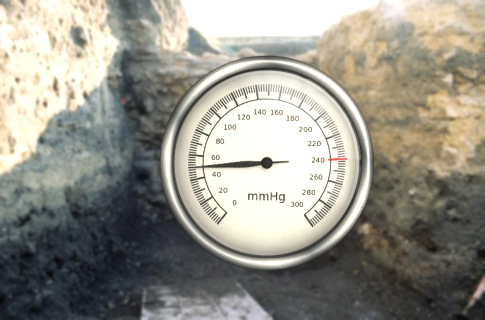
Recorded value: value=50 unit=mmHg
